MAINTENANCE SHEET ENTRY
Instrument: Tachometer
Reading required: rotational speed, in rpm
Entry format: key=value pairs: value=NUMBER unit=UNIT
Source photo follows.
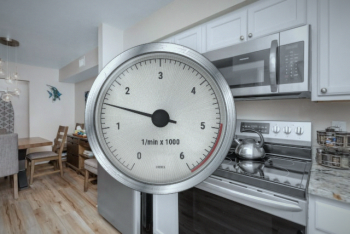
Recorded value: value=1500 unit=rpm
